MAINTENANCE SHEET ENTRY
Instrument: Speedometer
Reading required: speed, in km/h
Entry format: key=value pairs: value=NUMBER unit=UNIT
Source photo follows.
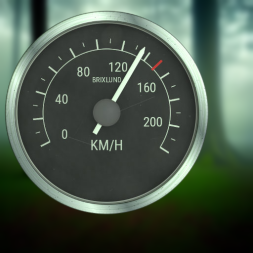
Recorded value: value=135 unit=km/h
